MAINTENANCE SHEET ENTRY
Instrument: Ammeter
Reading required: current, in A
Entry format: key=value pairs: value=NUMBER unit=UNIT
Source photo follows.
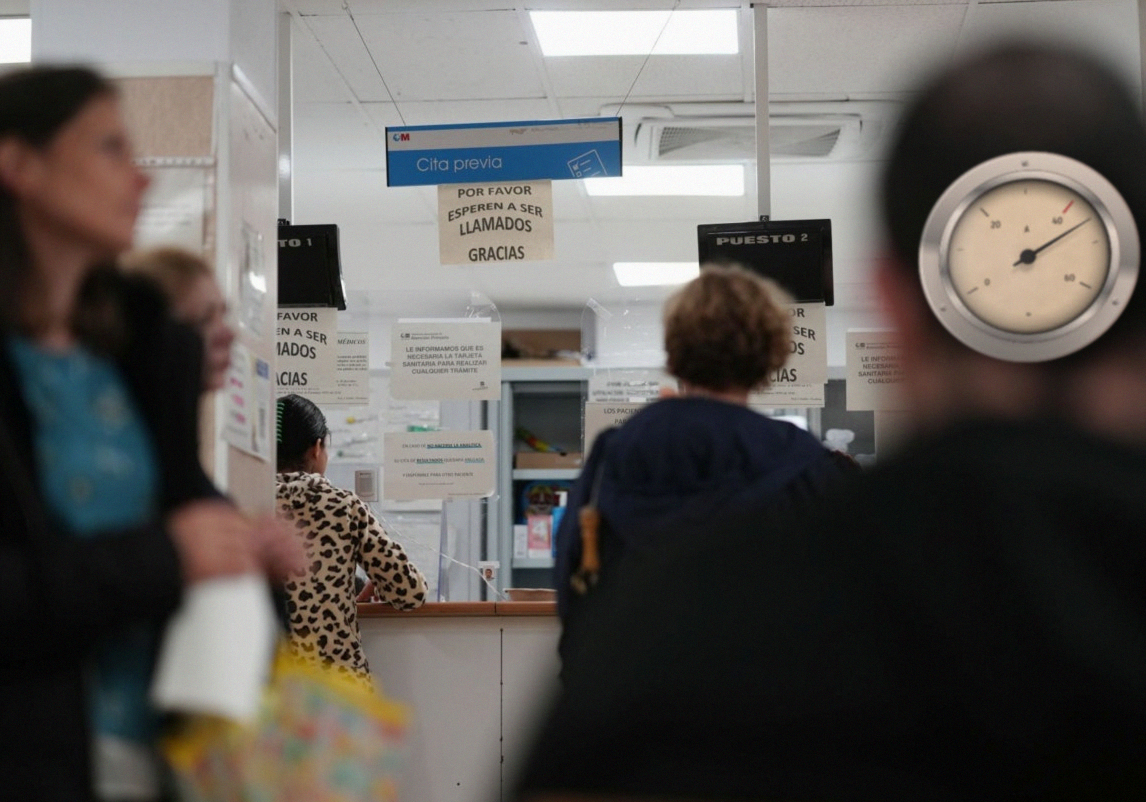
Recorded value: value=45 unit=A
